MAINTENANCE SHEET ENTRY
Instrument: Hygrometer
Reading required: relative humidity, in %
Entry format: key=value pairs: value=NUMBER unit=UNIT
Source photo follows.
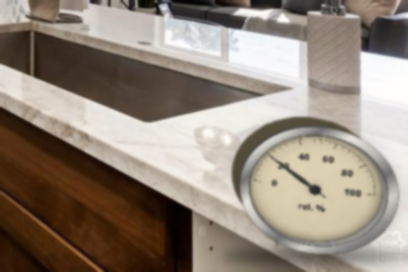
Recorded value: value=20 unit=%
